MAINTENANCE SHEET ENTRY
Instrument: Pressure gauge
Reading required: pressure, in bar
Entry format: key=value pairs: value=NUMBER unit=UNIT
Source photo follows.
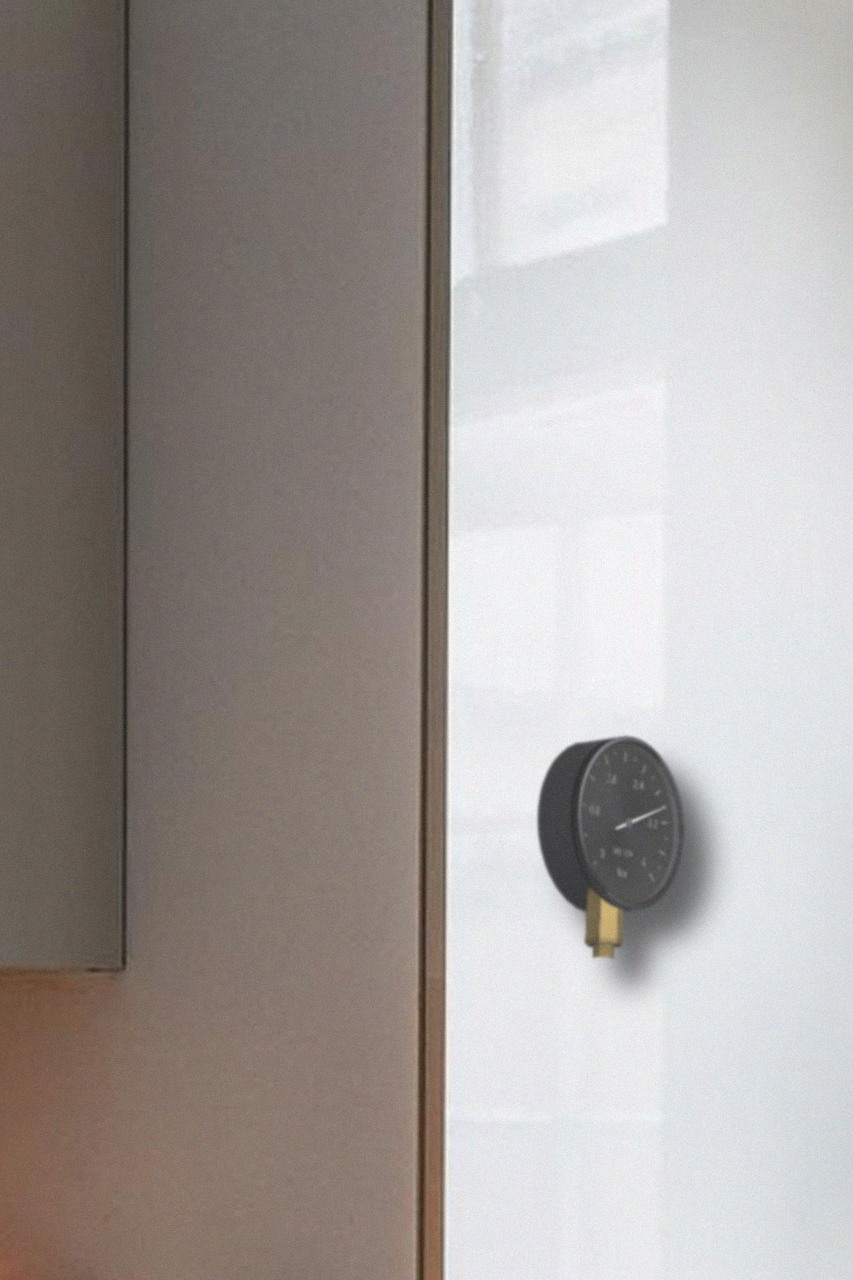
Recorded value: value=3 unit=bar
